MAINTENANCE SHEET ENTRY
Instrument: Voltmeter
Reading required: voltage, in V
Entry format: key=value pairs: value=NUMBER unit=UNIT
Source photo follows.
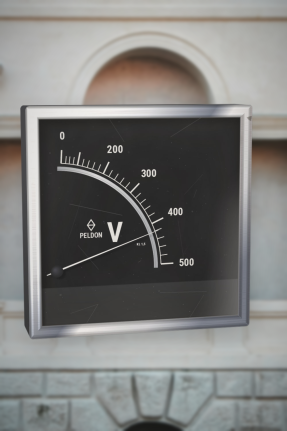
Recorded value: value=420 unit=V
